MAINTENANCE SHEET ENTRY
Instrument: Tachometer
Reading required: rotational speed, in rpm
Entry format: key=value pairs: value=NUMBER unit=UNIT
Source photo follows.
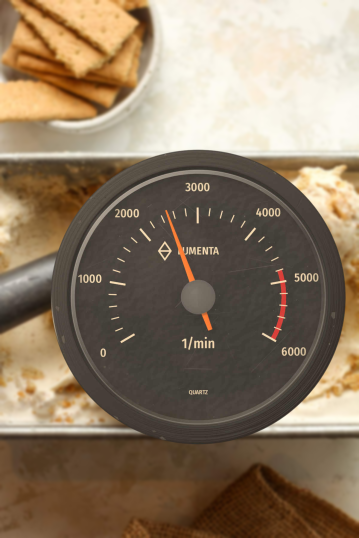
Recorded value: value=2500 unit=rpm
